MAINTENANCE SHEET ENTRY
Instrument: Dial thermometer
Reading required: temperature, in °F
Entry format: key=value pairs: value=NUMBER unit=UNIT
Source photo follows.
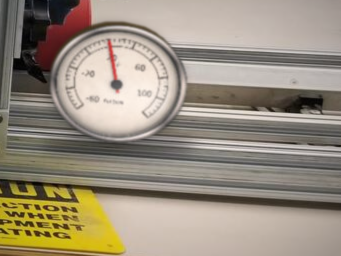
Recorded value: value=20 unit=°F
